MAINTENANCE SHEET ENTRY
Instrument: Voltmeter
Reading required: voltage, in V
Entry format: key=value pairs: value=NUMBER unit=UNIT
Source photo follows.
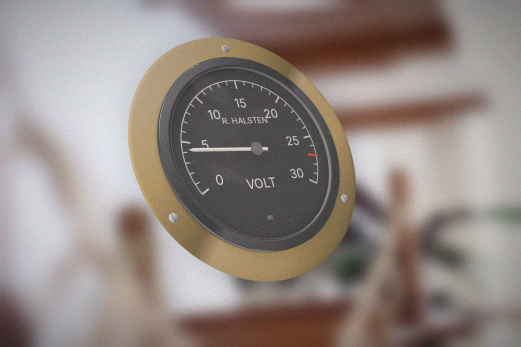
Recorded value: value=4 unit=V
